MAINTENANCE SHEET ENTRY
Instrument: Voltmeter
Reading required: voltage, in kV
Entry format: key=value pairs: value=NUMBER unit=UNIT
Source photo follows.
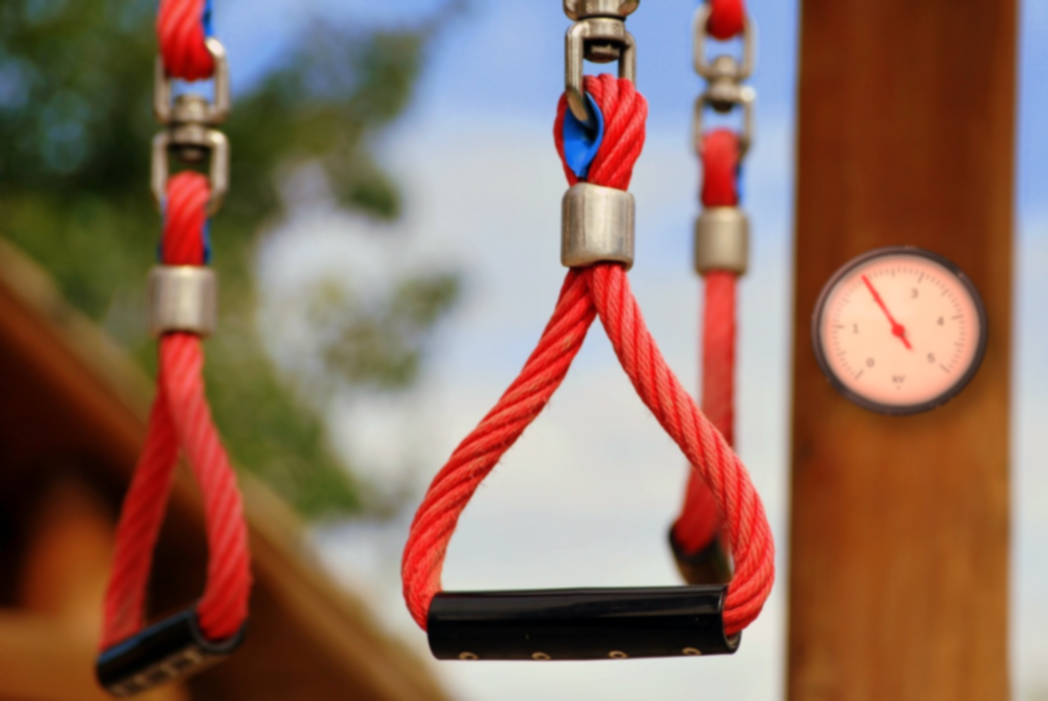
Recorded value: value=2 unit=kV
